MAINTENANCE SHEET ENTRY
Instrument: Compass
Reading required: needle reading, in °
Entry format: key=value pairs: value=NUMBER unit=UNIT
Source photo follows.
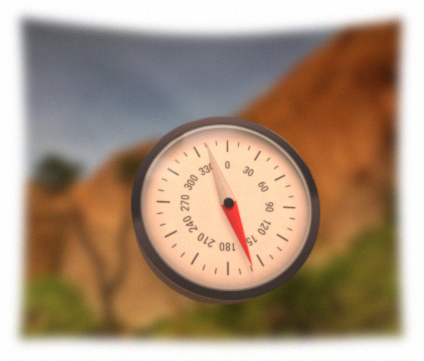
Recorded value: value=160 unit=°
